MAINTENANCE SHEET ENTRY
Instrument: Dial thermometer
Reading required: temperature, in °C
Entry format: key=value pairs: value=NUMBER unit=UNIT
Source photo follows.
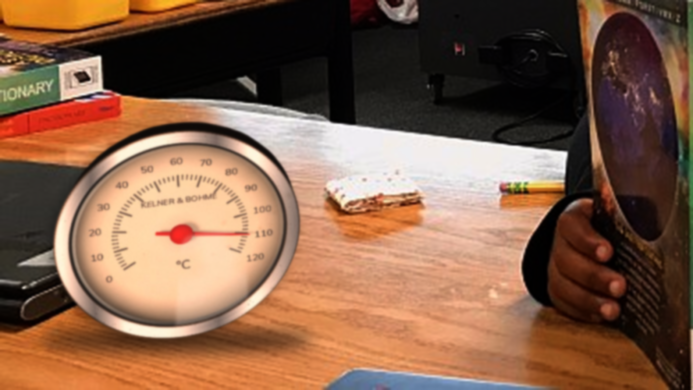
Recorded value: value=110 unit=°C
